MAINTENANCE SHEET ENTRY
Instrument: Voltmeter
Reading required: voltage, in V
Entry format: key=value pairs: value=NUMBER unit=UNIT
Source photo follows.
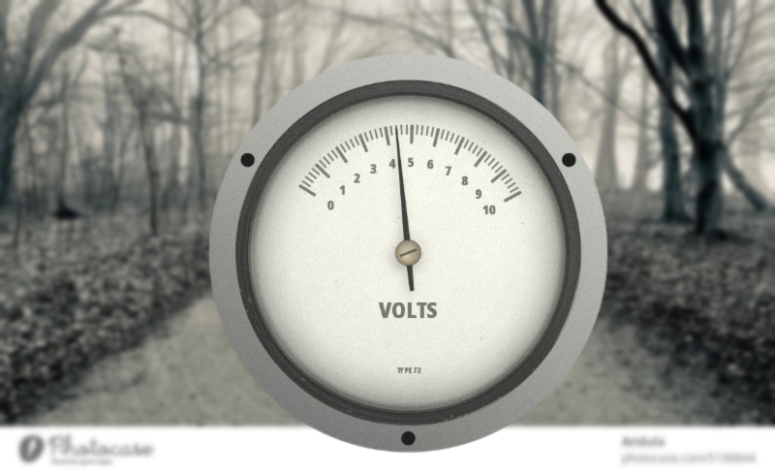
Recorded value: value=4.4 unit=V
